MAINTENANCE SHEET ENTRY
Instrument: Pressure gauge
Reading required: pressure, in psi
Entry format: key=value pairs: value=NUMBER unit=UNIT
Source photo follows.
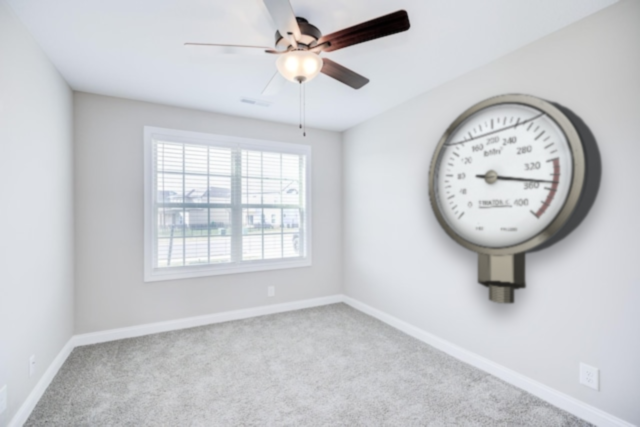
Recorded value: value=350 unit=psi
